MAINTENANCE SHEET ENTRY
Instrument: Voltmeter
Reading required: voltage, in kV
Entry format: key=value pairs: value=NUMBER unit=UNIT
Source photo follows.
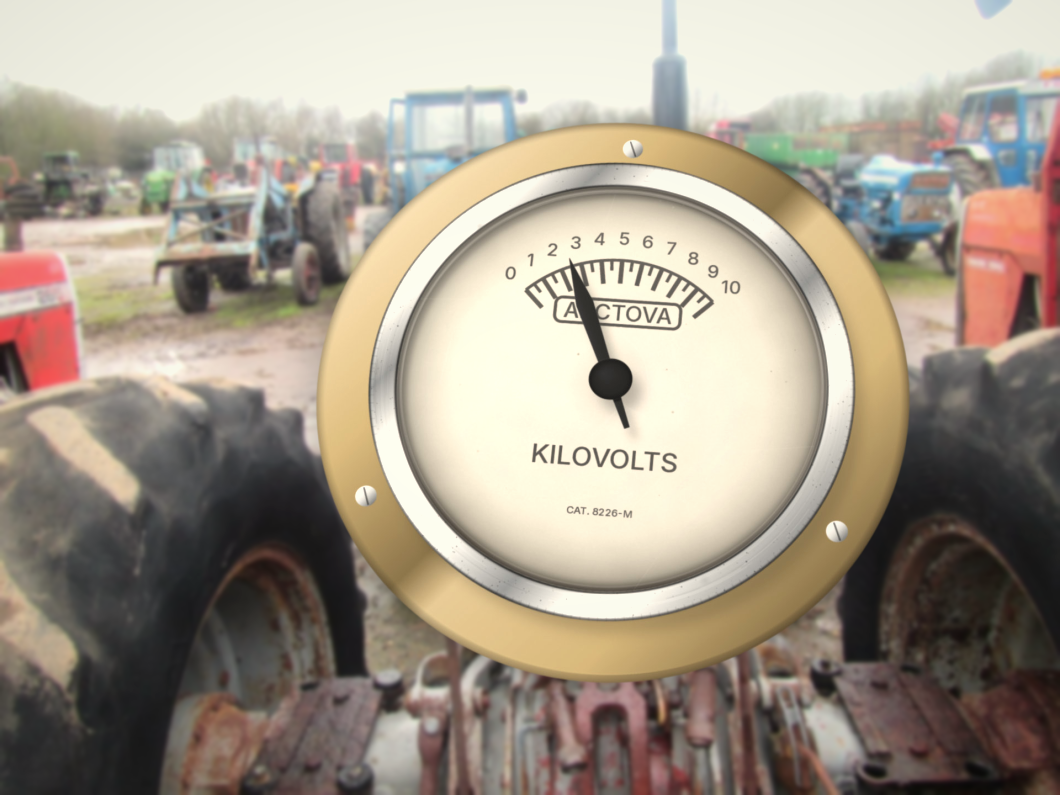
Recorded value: value=2.5 unit=kV
